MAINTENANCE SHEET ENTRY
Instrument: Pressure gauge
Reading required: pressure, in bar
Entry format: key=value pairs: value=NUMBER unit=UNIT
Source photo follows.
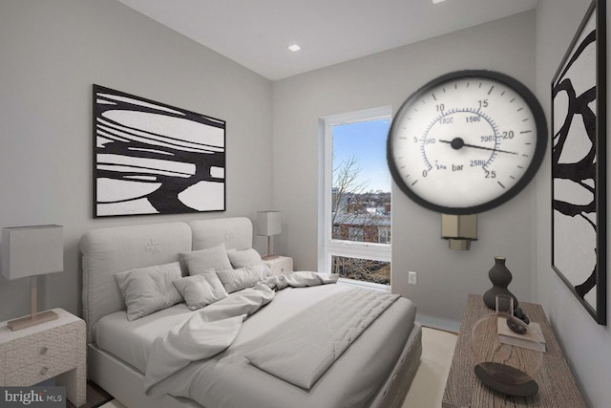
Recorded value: value=22 unit=bar
